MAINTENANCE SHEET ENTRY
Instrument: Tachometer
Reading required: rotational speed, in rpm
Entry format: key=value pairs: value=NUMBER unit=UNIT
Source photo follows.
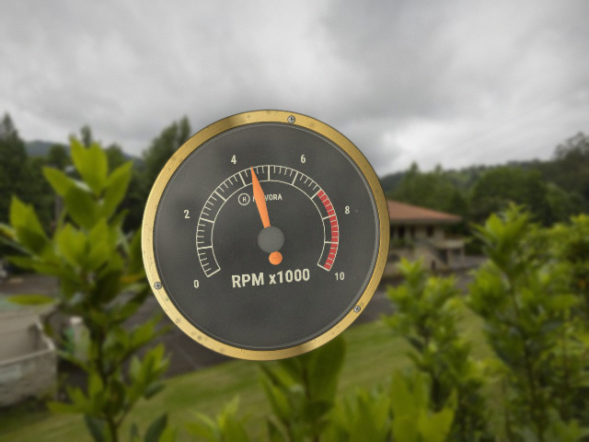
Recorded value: value=4400 unit=rpm
